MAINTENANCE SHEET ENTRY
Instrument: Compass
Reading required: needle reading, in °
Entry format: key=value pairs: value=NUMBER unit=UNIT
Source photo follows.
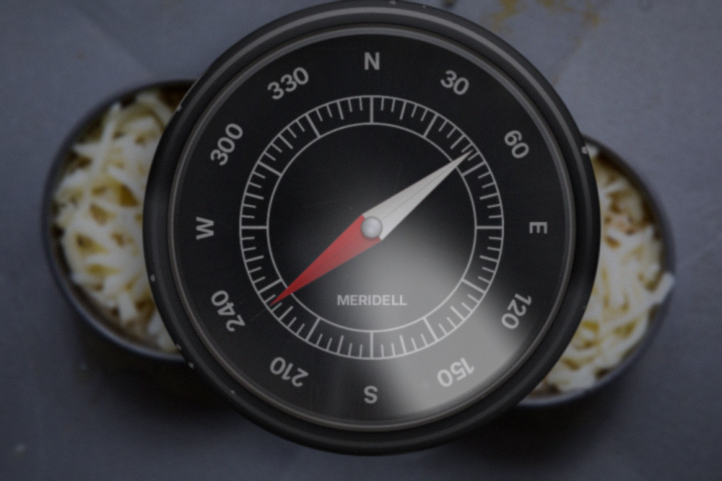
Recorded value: value=232.5 unit=°
